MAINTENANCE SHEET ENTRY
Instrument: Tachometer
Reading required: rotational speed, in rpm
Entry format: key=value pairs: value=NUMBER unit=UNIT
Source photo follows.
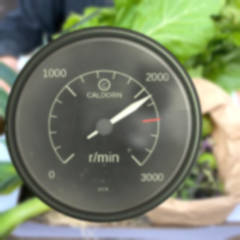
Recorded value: value=2100 unit=rpm
